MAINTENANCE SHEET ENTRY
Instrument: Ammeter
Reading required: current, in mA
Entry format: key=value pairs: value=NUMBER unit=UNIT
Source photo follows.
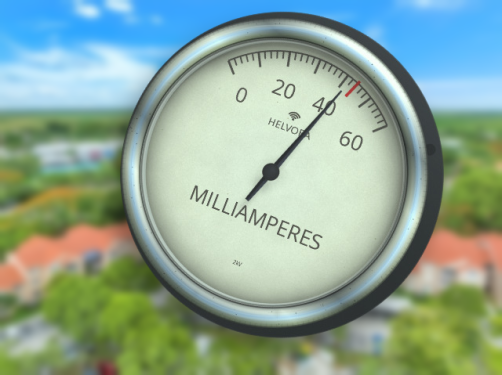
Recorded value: value=42 unit=mA
